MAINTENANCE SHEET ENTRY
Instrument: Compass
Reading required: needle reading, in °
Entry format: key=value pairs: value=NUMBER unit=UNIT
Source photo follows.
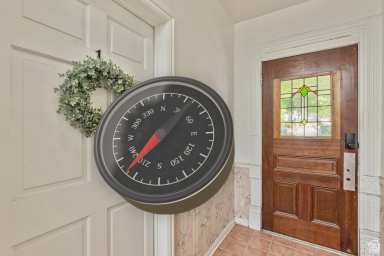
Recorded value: value=220 unit=°
